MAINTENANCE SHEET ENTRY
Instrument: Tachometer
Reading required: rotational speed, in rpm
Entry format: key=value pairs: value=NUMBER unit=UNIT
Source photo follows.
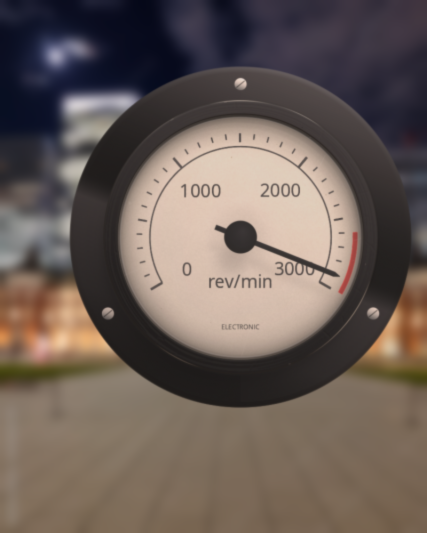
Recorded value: value=2900 unit=rpm
